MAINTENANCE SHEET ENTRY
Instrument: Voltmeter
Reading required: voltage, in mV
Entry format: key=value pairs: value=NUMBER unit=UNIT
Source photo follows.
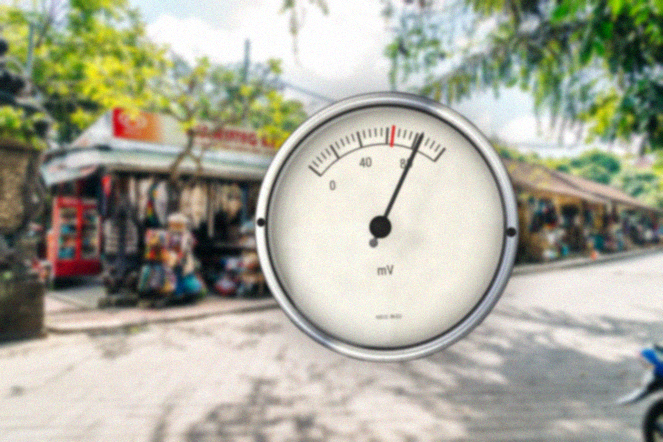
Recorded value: value=84 unit=mV
